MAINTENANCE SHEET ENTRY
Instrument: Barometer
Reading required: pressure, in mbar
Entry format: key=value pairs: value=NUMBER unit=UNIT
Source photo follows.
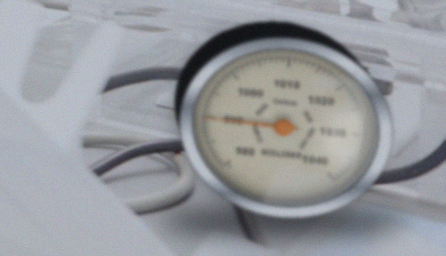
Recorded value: value=990 unit=mbar
